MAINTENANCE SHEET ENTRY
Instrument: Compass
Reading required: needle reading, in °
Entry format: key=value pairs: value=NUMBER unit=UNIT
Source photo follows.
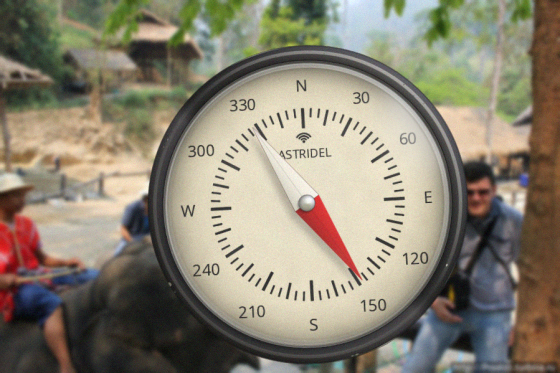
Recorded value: value=147.5 unit=°
